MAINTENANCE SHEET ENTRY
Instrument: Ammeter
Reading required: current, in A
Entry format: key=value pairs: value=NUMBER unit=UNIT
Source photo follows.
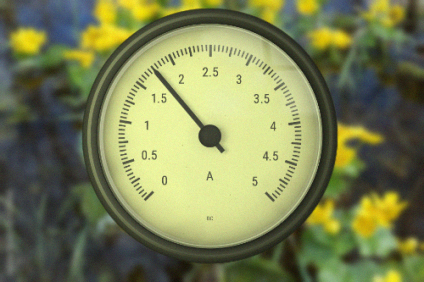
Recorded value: value=1.75 unit=A
